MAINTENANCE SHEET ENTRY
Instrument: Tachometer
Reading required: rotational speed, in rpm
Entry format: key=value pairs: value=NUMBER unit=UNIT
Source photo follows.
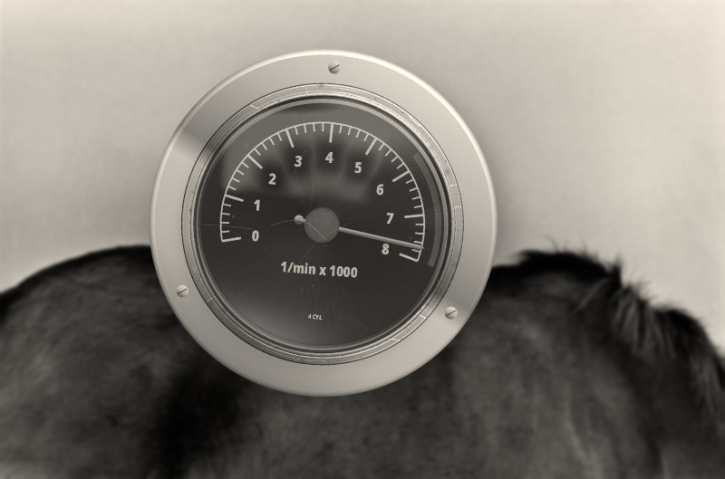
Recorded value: value=7700 unit=rpm
